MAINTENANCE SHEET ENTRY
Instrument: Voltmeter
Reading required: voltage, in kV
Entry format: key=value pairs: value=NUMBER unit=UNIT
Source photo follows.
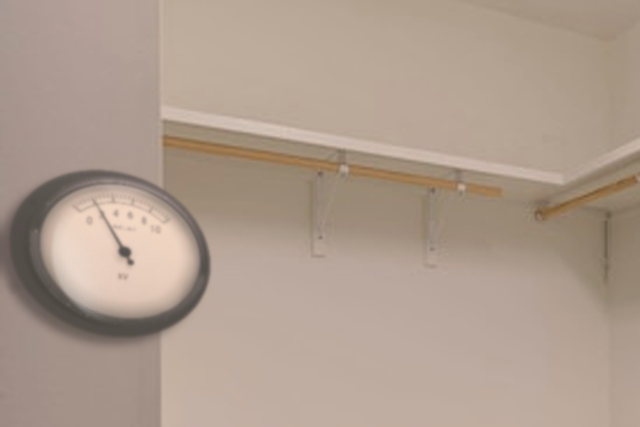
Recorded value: value=2 unit=kV
